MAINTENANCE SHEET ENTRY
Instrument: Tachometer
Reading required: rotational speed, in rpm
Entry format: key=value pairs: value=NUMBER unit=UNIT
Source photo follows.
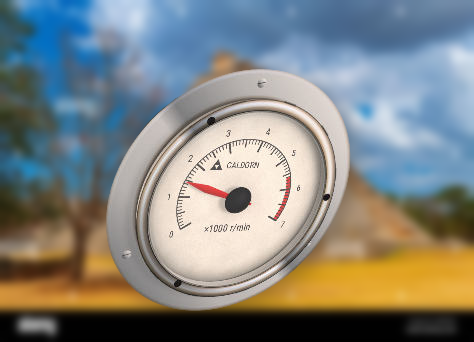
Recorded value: value=1500 unit=rpm
